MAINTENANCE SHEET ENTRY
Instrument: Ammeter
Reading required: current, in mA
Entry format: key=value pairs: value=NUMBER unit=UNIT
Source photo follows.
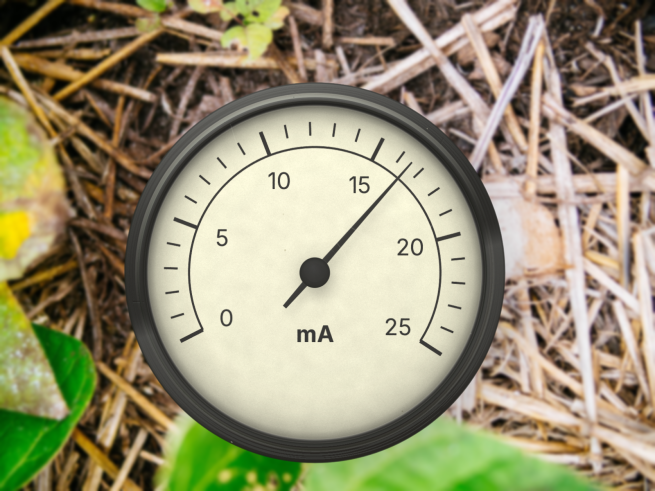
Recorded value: value=16.5 unit=mA
